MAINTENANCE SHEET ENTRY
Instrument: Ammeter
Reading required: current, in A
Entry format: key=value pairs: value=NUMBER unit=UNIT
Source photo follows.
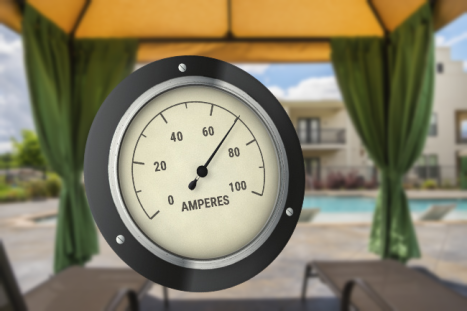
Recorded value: value=70 unit=A
